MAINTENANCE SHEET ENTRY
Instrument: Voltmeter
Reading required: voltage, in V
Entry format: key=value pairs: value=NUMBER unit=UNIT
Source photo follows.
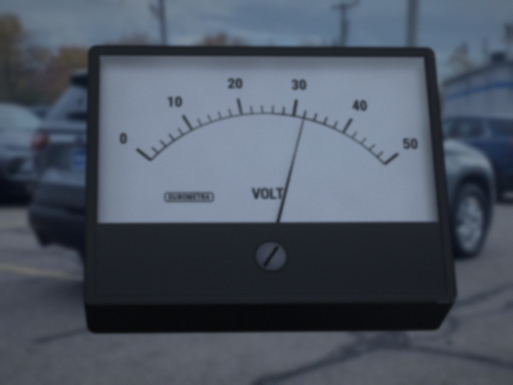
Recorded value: value=32 unit=V
